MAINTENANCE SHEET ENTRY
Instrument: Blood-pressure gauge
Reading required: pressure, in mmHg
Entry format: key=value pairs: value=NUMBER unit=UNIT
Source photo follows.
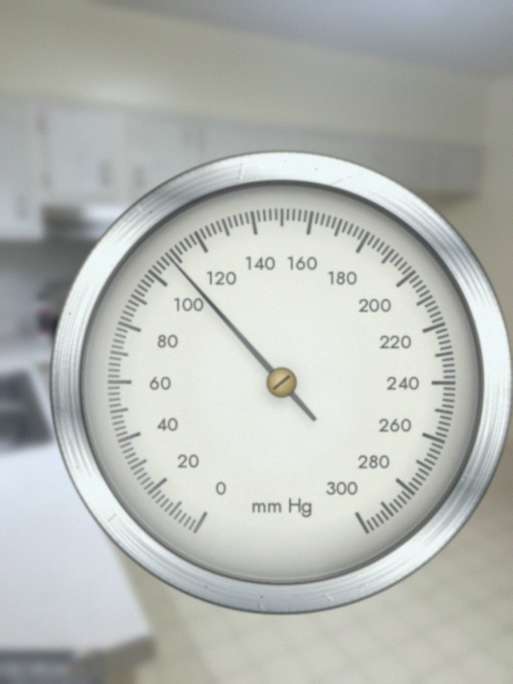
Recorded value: value=108 unit=mmHg
